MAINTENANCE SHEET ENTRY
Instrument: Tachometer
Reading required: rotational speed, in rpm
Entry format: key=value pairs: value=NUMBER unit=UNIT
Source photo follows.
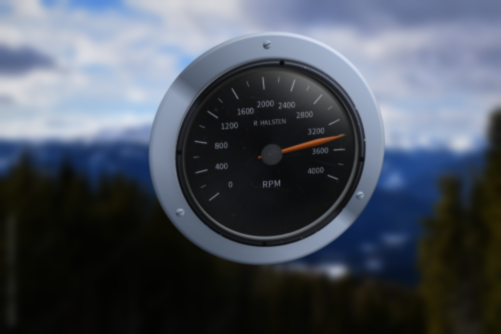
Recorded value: value=3400 unit=rpm
